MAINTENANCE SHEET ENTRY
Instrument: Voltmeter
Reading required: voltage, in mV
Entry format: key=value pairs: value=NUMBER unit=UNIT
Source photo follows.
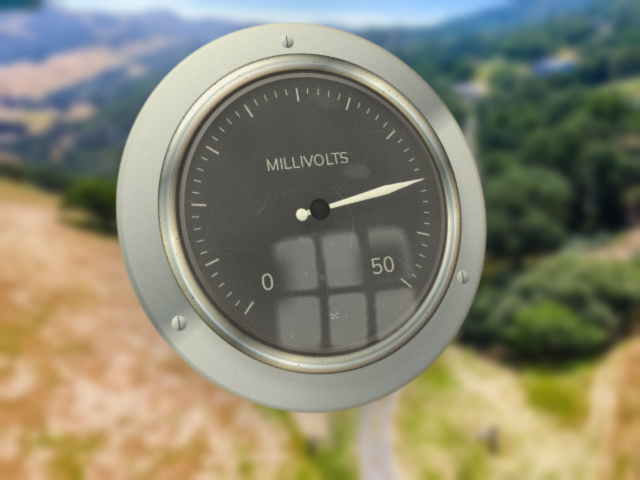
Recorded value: value=40 unit=mV
